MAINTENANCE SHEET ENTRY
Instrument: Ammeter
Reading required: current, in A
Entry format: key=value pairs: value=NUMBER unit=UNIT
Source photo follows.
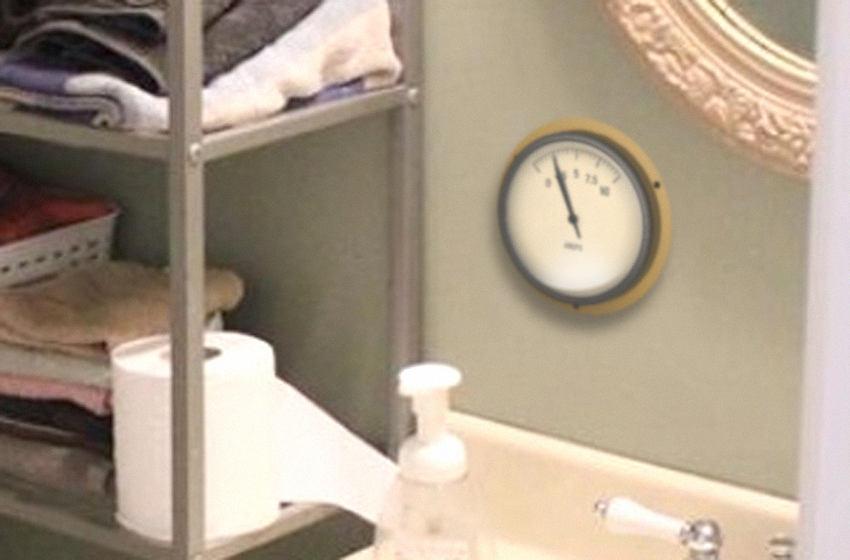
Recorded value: value=2.5 unit=A
